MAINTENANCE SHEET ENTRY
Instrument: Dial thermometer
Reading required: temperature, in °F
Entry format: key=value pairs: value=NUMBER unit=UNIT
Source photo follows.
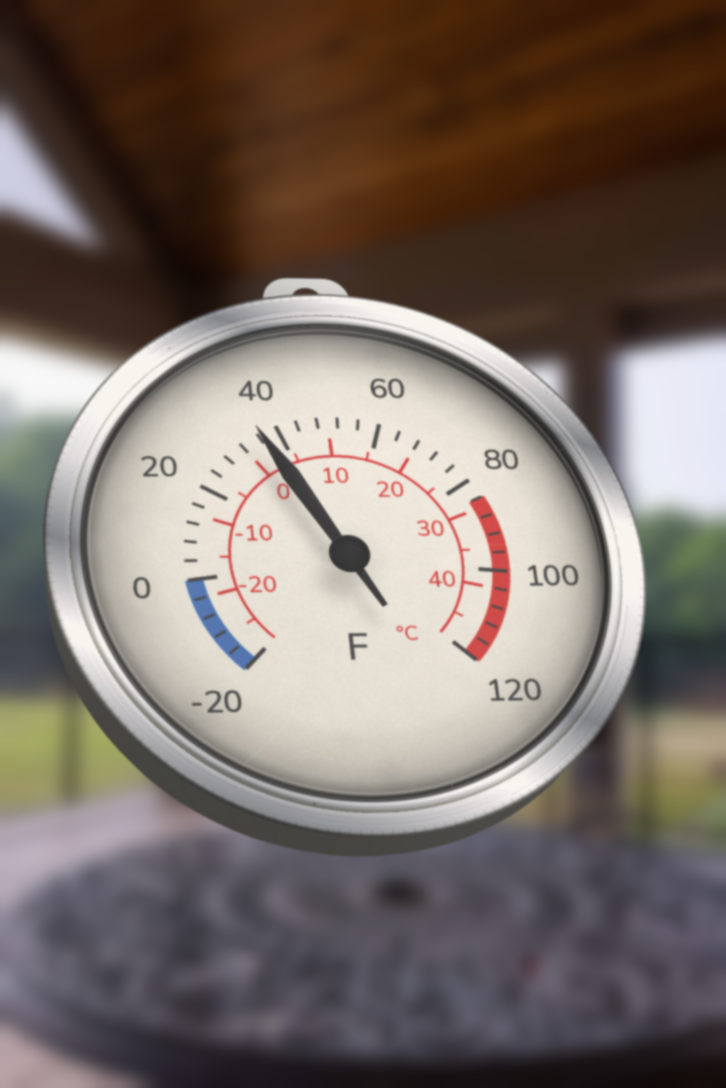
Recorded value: value=36 unit=°F
